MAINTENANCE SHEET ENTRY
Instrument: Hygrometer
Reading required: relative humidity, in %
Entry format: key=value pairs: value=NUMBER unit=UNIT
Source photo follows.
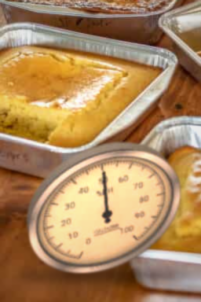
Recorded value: value=50 unit=%
